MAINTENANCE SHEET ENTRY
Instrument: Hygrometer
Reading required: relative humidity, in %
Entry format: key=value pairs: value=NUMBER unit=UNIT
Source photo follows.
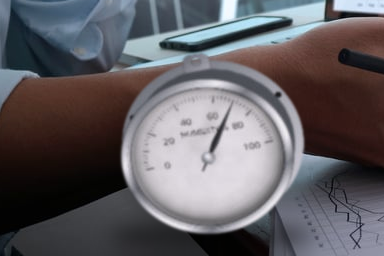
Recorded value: value=70 unit=%
